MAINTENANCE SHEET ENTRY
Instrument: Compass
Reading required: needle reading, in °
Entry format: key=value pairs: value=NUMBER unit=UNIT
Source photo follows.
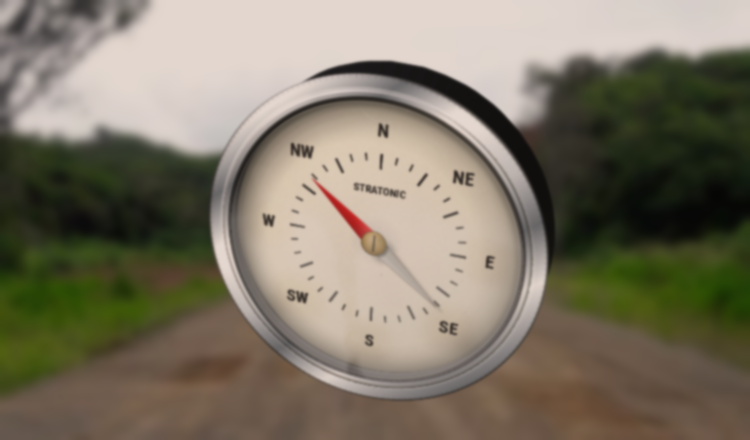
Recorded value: value=310 unit=°
